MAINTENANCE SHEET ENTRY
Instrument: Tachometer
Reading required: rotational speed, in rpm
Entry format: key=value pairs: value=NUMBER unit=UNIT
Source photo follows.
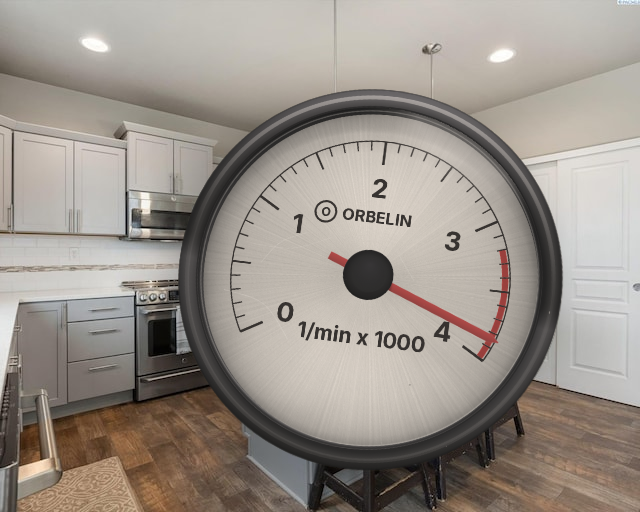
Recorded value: value=3850 unit=rpm
